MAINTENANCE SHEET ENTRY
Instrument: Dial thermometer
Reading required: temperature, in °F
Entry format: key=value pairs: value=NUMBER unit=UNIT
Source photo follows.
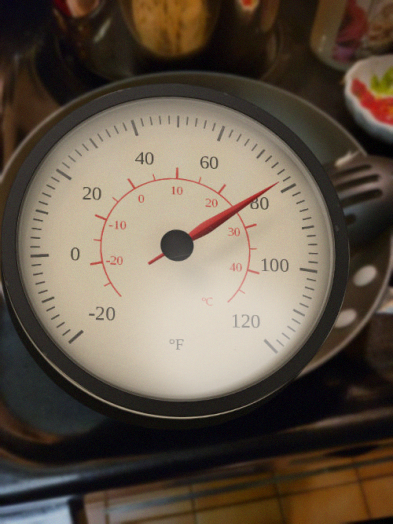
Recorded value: value=78 unit=°F
